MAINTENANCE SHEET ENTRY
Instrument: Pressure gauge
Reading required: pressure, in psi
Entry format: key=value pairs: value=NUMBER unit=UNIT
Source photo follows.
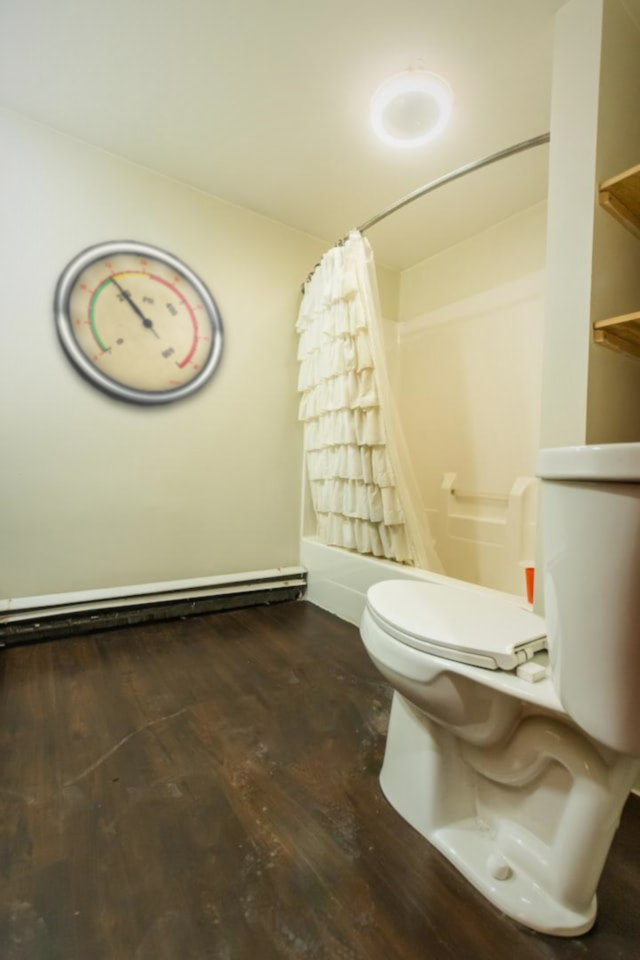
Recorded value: value=200 unit=psi
